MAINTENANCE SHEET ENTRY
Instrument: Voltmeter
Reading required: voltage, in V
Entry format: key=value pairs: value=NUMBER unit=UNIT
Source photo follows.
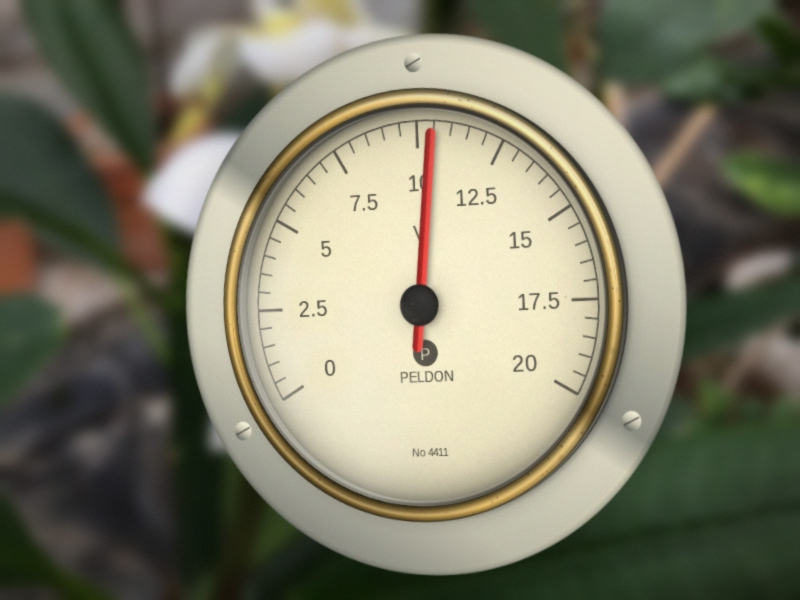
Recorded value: value=10.5 unit=V
